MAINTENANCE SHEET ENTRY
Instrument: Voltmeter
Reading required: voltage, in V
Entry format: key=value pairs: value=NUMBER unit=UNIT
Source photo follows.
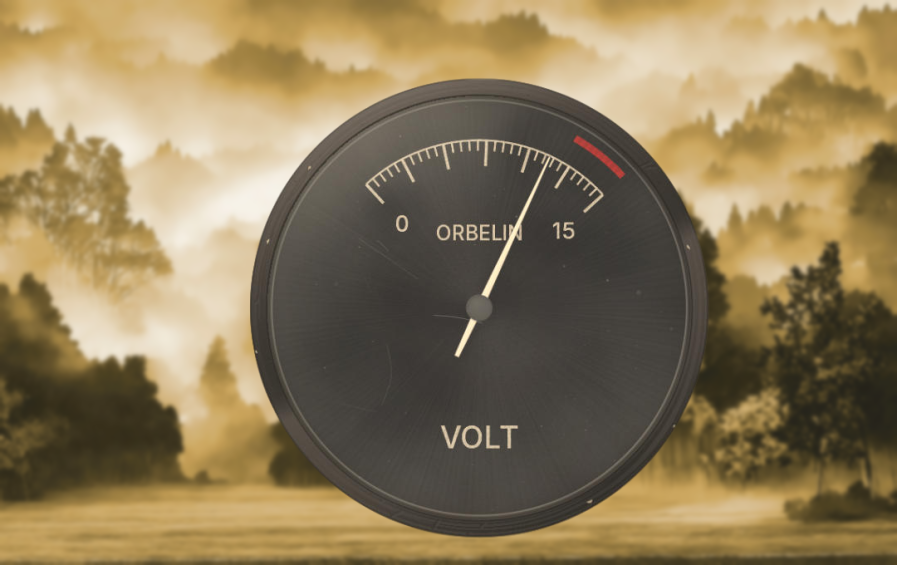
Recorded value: value=11.25 unit=V
